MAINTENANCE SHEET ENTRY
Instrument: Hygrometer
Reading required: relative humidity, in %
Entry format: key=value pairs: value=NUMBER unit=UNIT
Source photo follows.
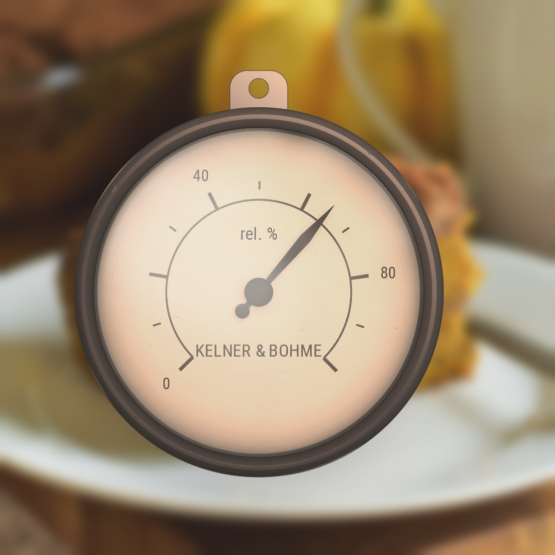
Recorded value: value=65 unit=%
